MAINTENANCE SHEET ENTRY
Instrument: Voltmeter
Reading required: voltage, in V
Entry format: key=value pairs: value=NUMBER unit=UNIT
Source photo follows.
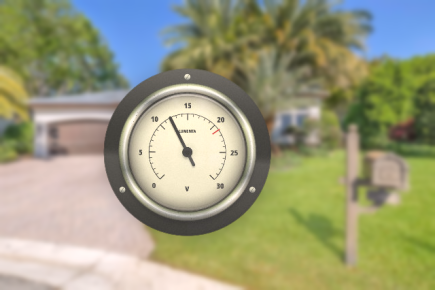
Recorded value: value=12 unit=V
